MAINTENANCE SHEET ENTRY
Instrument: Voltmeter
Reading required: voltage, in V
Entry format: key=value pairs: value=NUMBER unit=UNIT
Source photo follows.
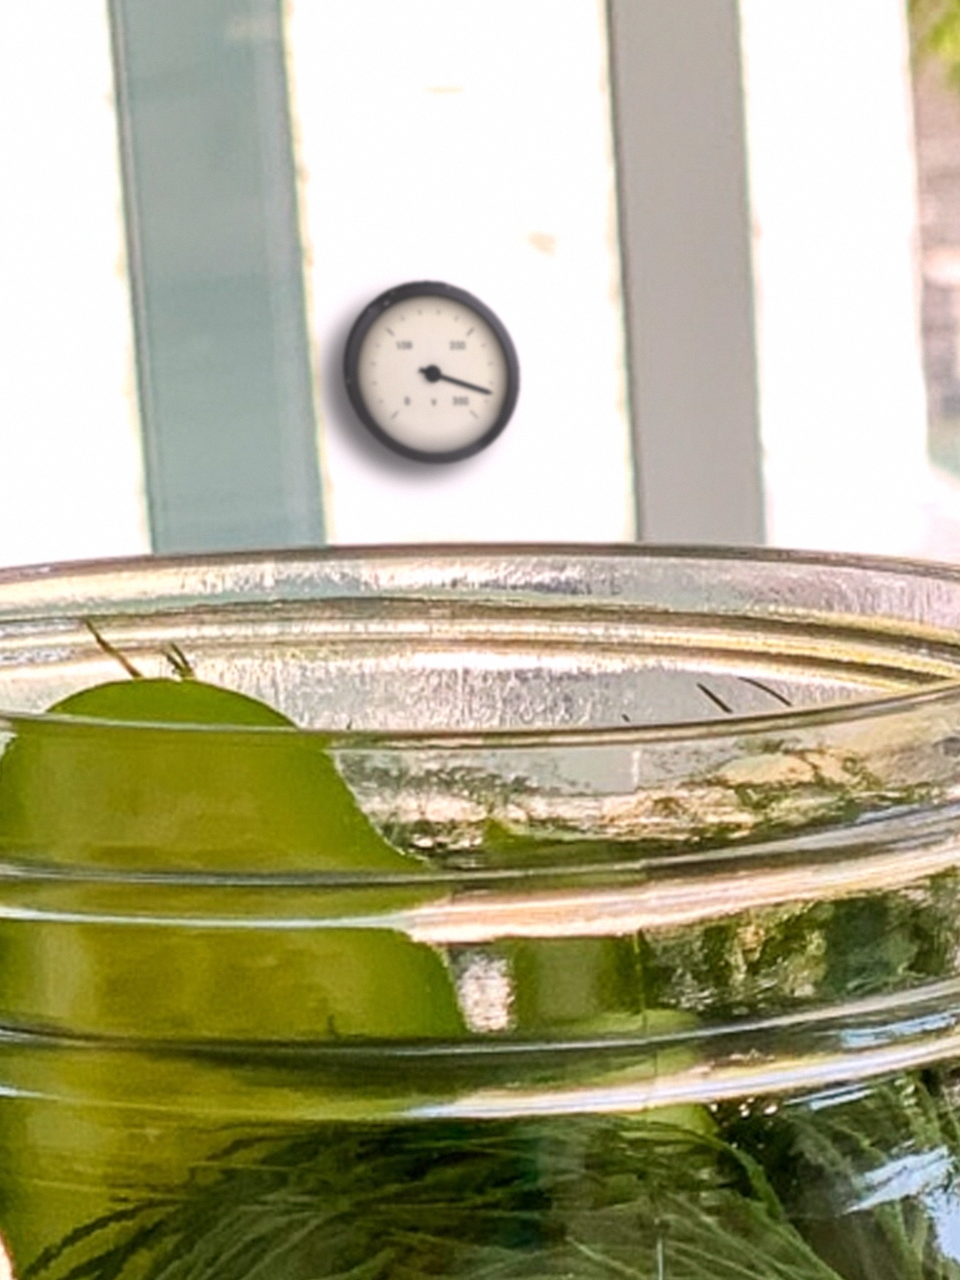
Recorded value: value=270 unit=V
